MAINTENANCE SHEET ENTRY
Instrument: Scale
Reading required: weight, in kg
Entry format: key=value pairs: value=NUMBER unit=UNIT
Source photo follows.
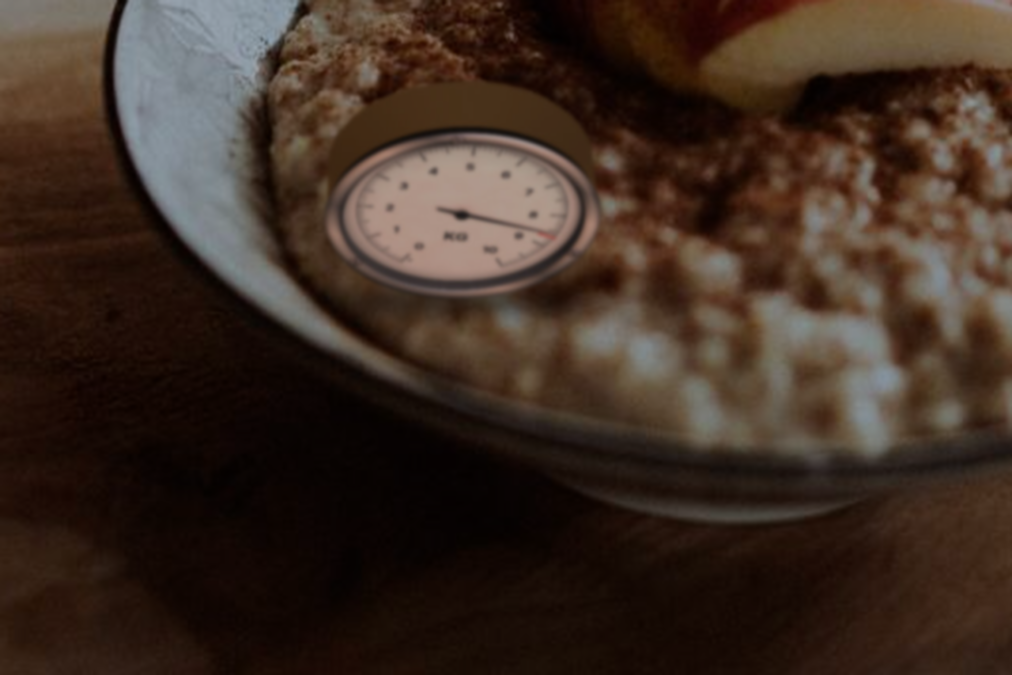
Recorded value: value=8.5 unit=kg
